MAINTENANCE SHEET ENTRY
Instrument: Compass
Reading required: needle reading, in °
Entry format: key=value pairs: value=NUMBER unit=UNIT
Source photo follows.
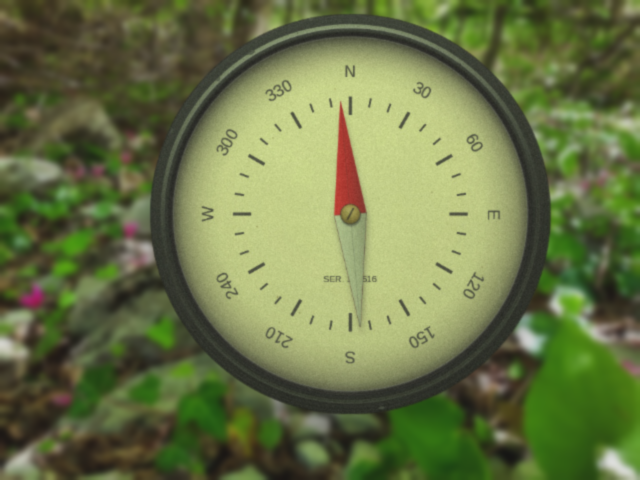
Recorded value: value=355 unit=°
